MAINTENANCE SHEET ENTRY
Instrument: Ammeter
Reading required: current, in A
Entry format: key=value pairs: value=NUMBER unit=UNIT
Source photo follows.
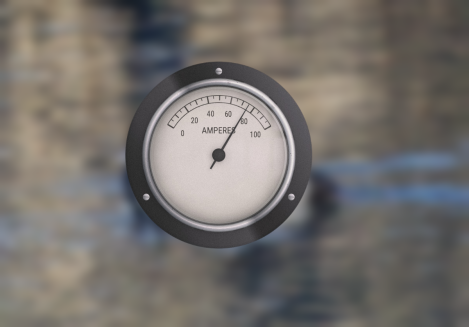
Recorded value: value=75 unit=A
